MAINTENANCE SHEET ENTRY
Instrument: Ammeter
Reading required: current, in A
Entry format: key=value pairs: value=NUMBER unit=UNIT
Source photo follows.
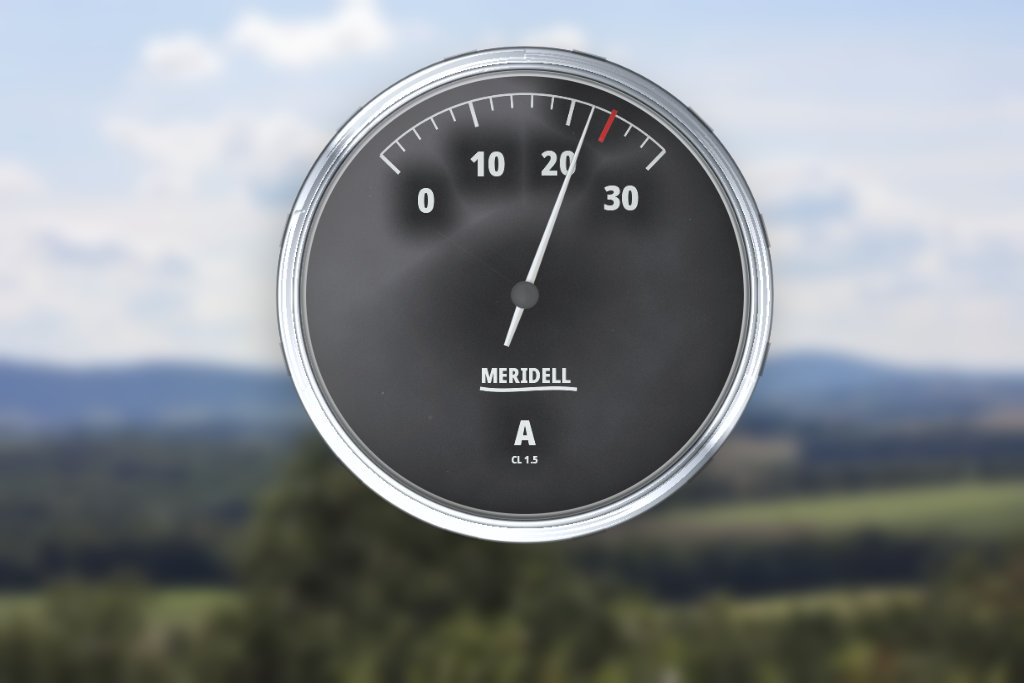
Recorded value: value=22 unit=A
